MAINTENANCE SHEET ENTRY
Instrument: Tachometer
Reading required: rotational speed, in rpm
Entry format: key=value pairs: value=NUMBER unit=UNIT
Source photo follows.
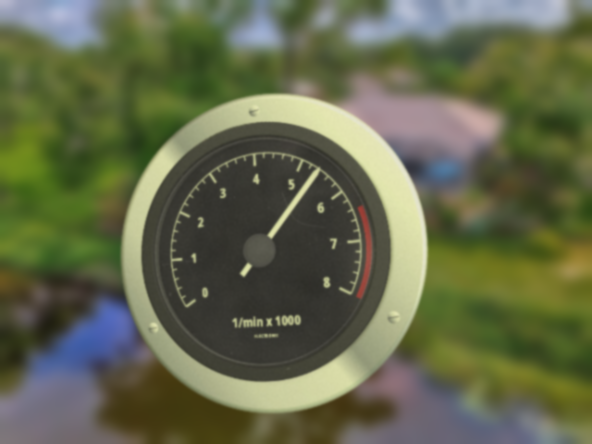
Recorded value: value=5400 unit=rpm
